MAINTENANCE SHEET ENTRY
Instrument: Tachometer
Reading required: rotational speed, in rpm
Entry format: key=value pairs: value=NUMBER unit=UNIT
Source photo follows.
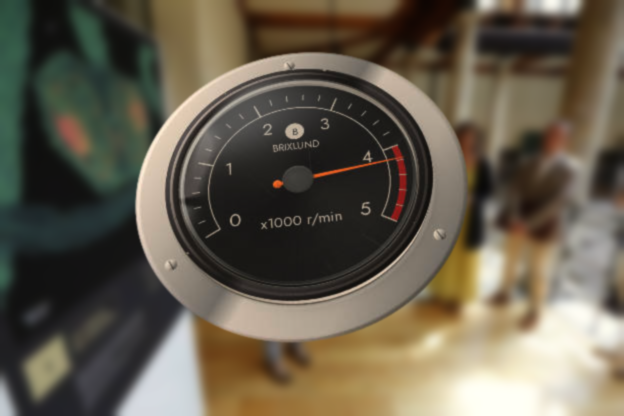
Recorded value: value=4200 unit=rpm
